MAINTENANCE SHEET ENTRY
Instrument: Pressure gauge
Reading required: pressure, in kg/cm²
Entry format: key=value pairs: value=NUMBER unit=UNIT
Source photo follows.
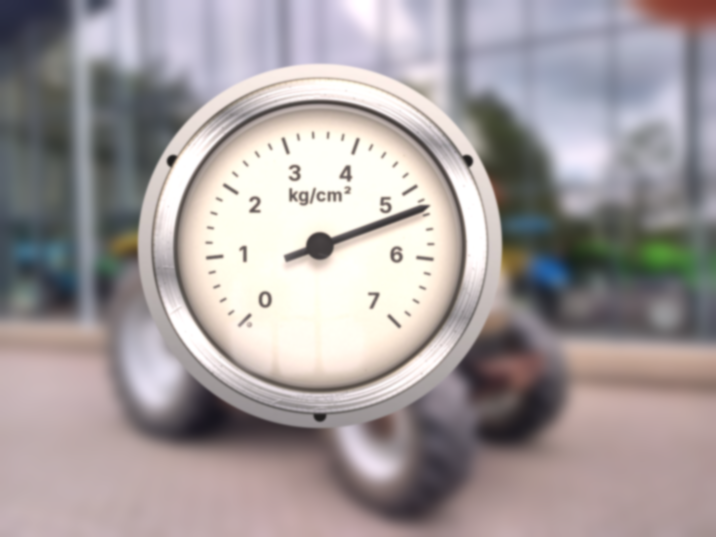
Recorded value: value=5.3 unit=kg/cm²
